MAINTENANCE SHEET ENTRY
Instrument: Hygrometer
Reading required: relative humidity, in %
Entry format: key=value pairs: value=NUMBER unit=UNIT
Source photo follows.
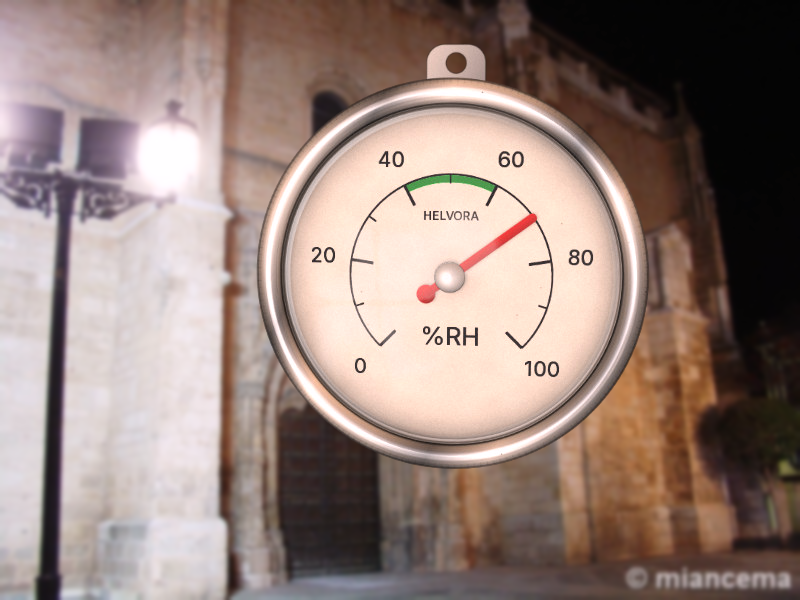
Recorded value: value=70 unit=%
